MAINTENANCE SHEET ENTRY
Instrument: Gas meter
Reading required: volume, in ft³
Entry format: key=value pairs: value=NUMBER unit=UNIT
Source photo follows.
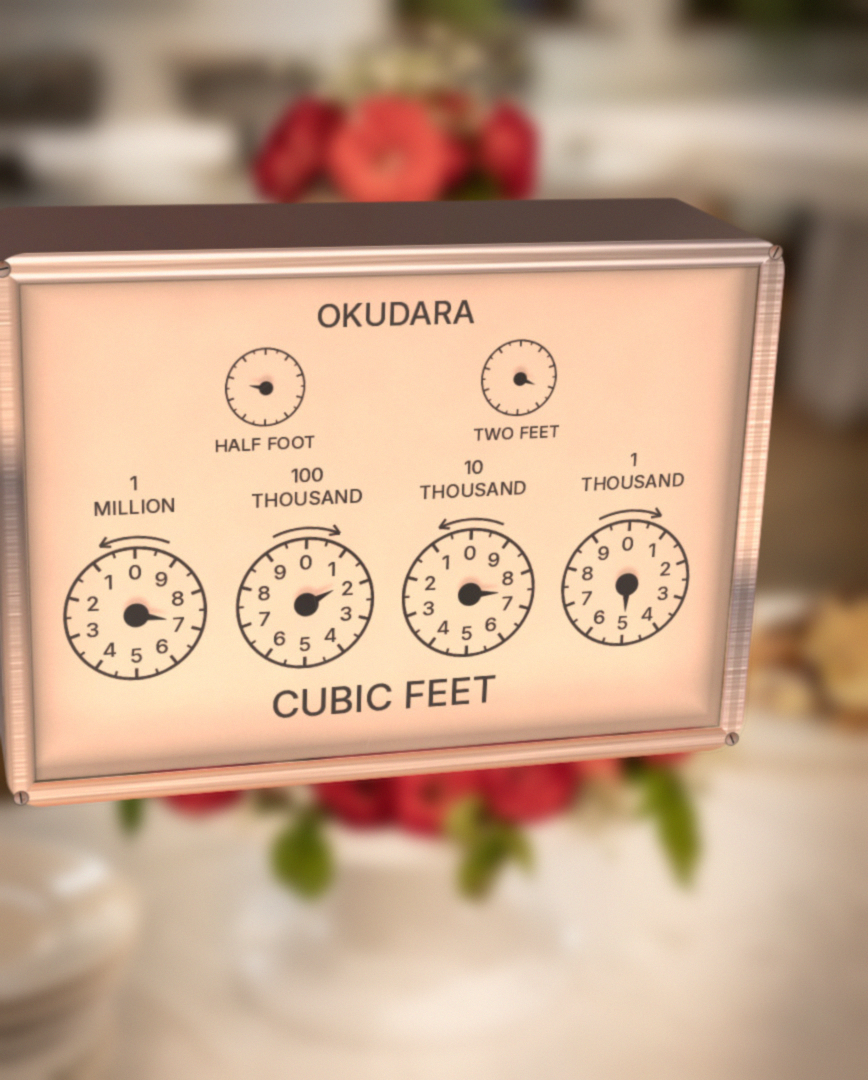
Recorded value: value=717500 unit=ft³
